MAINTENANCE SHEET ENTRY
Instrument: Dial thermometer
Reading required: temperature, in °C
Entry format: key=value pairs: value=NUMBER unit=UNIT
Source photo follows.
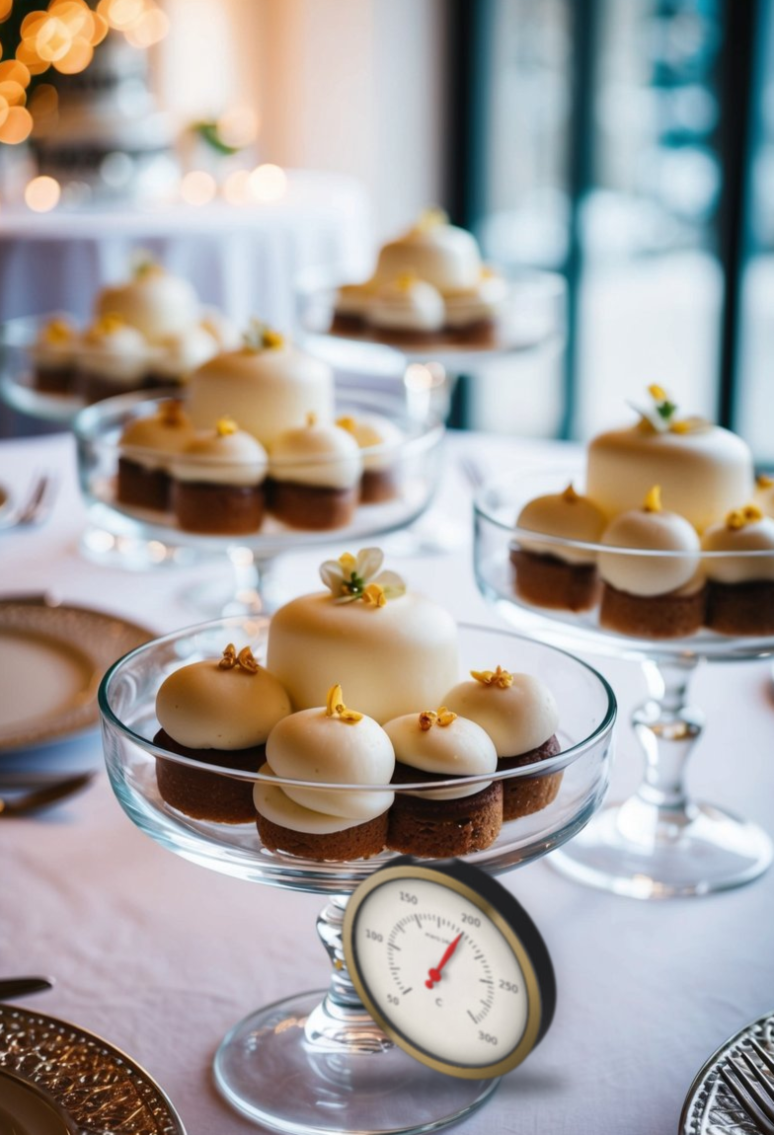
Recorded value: value=200 unit=°C
